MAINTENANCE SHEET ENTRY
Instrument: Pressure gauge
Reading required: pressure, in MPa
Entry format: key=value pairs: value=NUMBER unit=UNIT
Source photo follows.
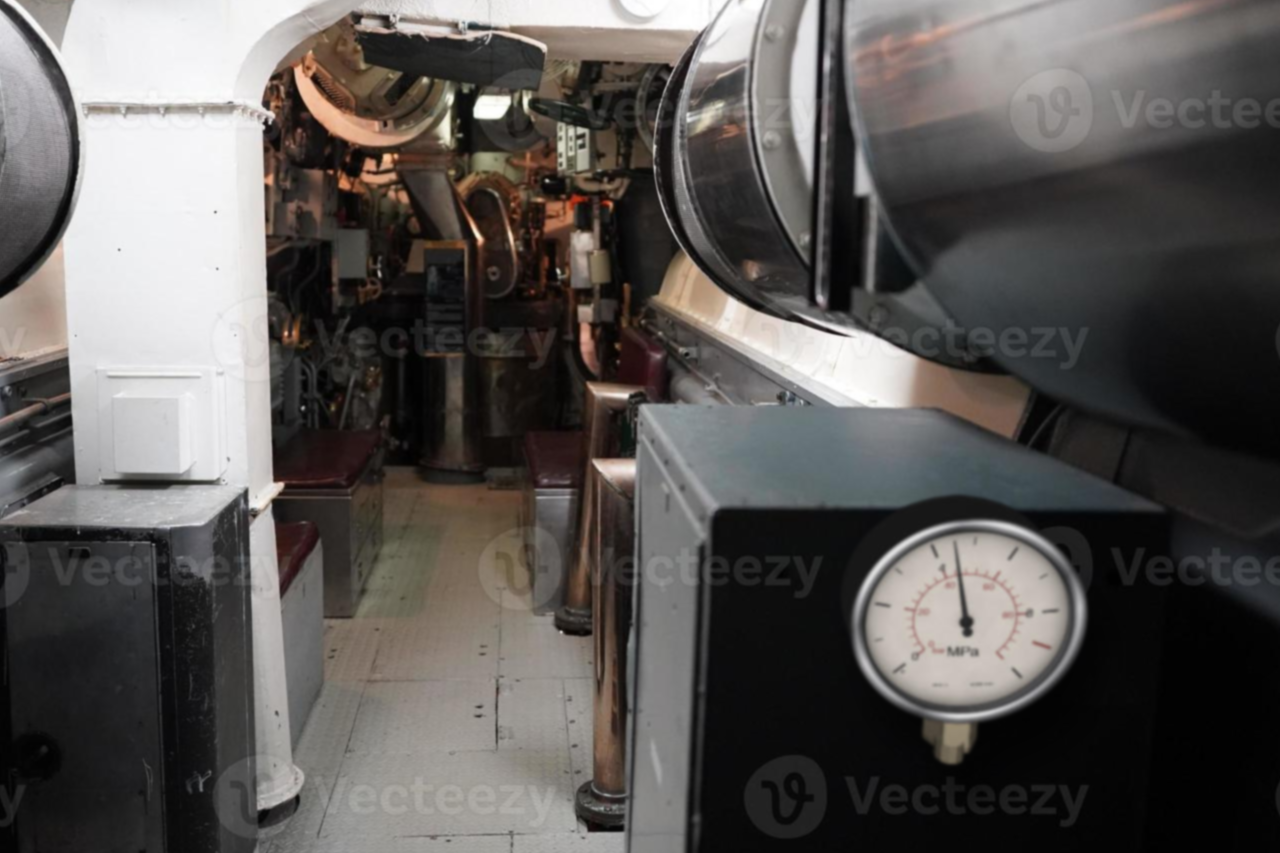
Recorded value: value=4.5 unit=MPa
